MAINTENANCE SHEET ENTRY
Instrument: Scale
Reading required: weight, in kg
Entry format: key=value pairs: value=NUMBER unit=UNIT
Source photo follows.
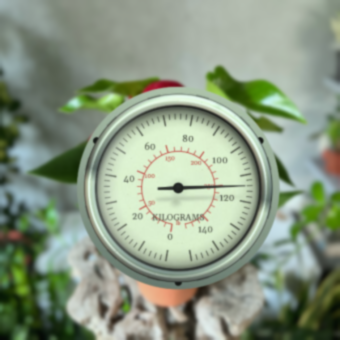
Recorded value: value=114 unit=kg
